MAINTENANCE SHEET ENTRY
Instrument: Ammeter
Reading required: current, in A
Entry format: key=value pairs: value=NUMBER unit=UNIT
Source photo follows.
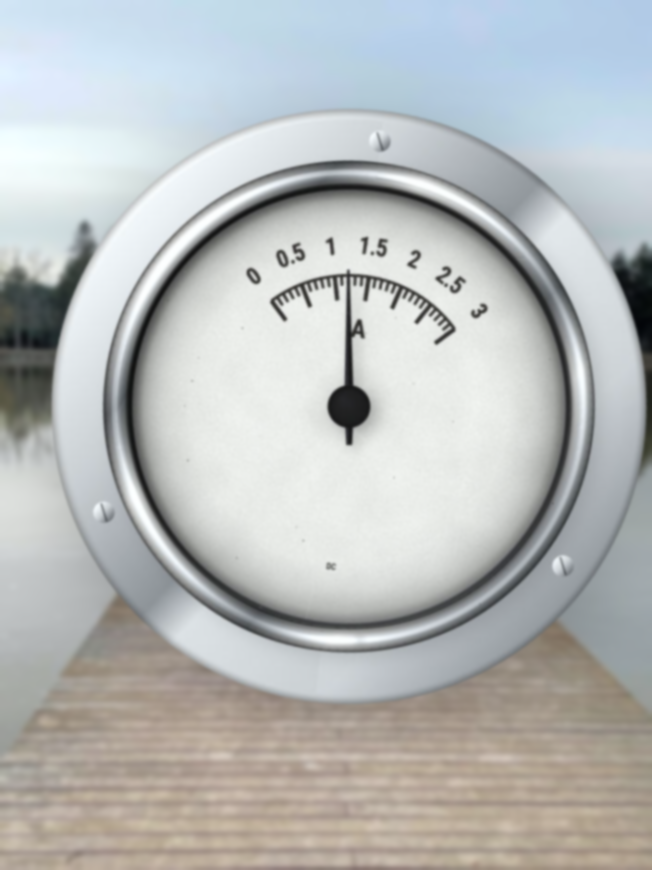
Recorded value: value=1.2 unit=A
